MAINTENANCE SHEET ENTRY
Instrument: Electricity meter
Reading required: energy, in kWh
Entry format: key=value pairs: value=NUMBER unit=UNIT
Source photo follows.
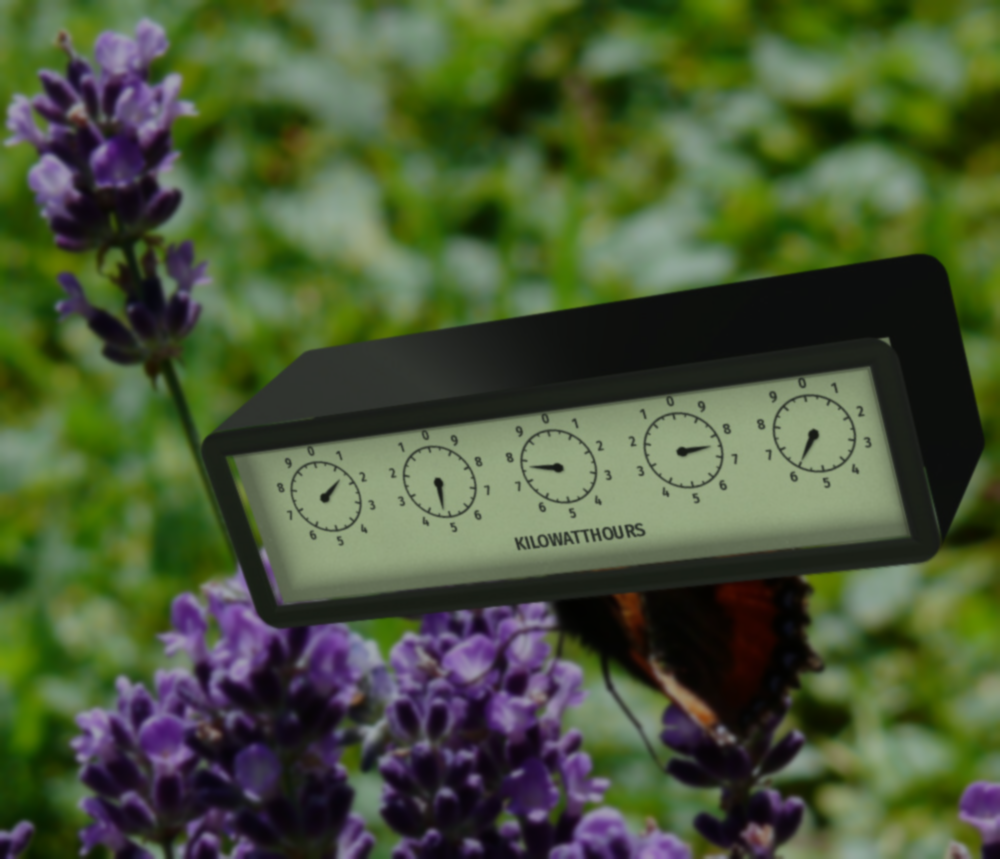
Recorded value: value=14776 unit=kWh
